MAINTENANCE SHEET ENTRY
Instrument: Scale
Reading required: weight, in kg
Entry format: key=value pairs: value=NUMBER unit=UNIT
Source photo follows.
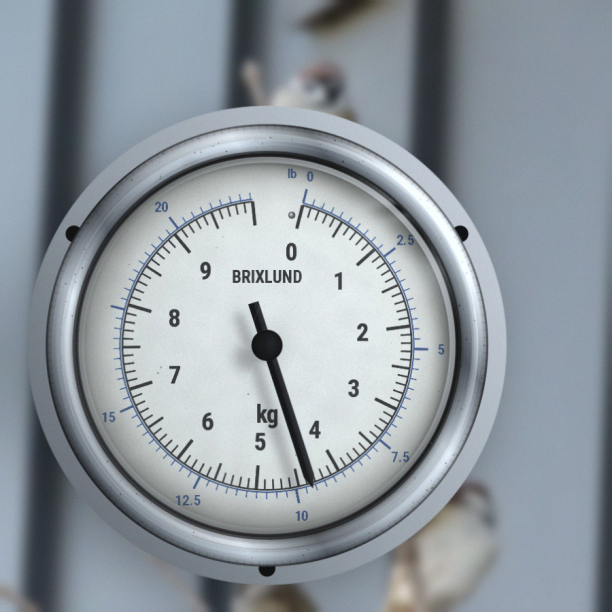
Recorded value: value=4.35 unit=kg
